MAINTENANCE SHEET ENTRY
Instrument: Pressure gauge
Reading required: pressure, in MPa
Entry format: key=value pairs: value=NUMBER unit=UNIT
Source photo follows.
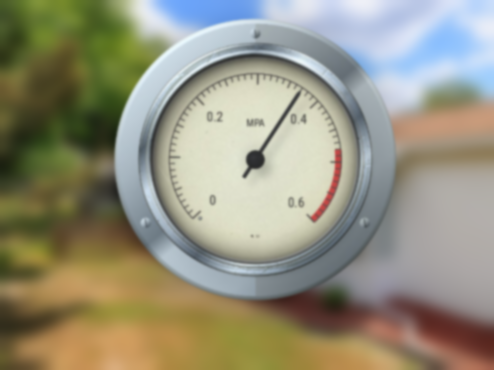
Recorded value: value=0.37 unit=MPa
